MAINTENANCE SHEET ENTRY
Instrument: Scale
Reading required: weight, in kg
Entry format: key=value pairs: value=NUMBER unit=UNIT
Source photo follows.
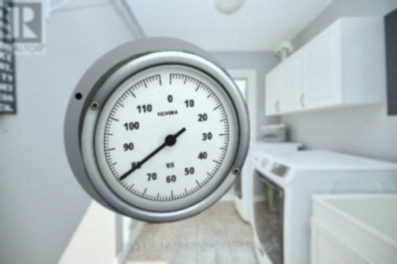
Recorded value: value=80 unit=kg
